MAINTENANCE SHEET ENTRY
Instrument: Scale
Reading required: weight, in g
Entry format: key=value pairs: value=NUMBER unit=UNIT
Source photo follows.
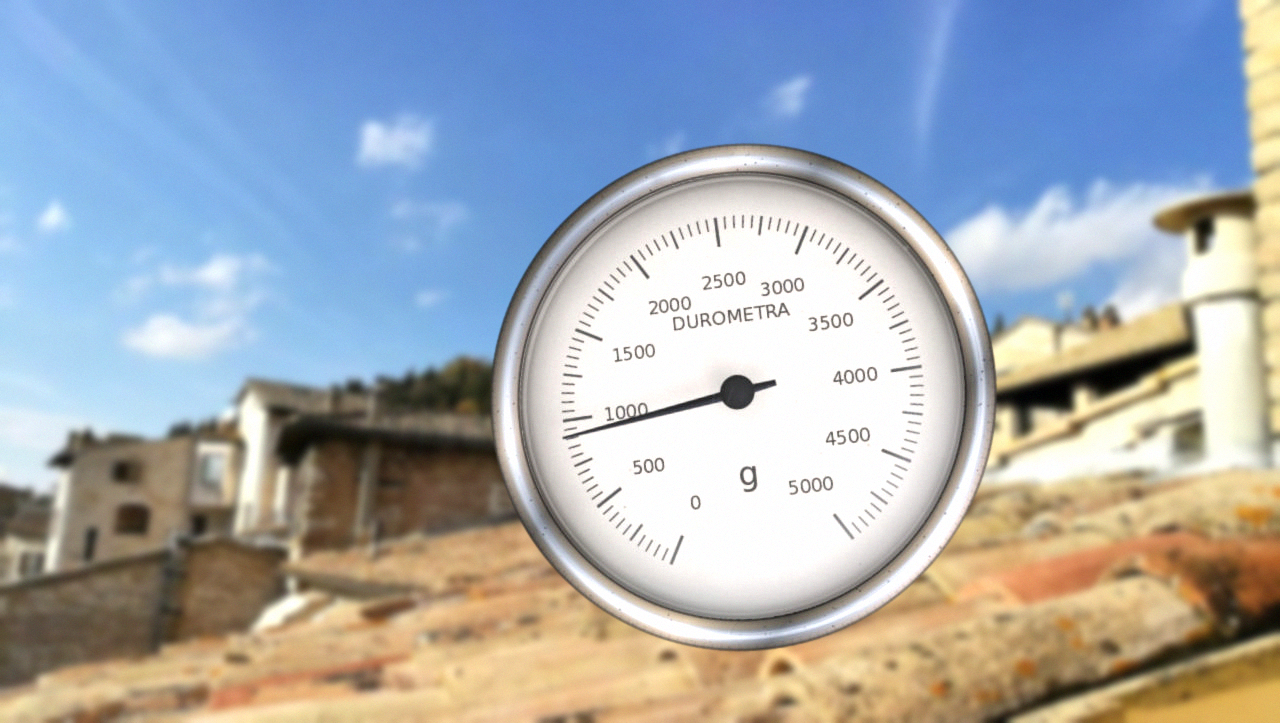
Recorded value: value=900 unit=g
